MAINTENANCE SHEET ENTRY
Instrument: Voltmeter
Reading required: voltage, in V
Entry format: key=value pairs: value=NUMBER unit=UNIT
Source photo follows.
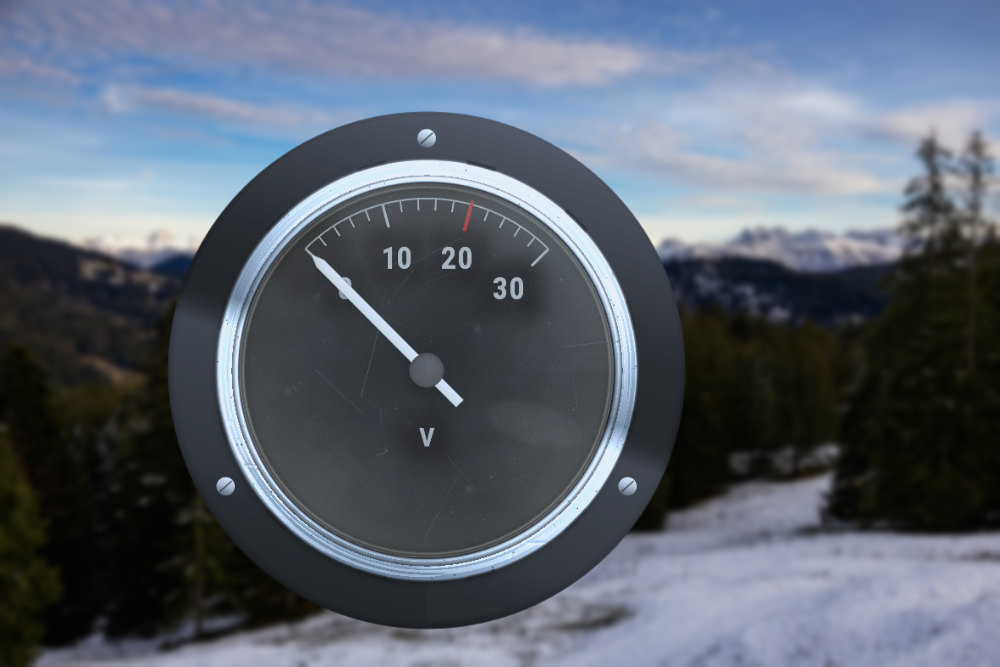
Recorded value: value=0 unit=V
